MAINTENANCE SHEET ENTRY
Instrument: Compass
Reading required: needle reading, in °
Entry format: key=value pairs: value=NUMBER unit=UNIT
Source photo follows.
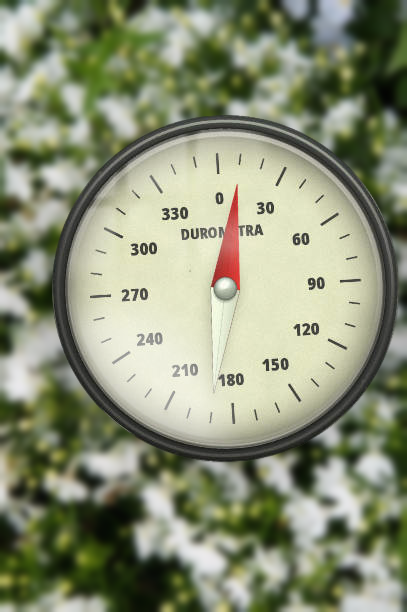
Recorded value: value=10 unit=°
